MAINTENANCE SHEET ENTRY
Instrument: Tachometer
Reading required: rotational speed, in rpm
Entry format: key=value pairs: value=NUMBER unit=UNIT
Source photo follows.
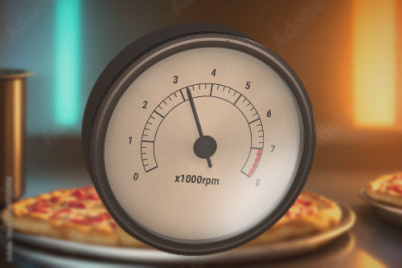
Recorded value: value=3200 unit=rpm
